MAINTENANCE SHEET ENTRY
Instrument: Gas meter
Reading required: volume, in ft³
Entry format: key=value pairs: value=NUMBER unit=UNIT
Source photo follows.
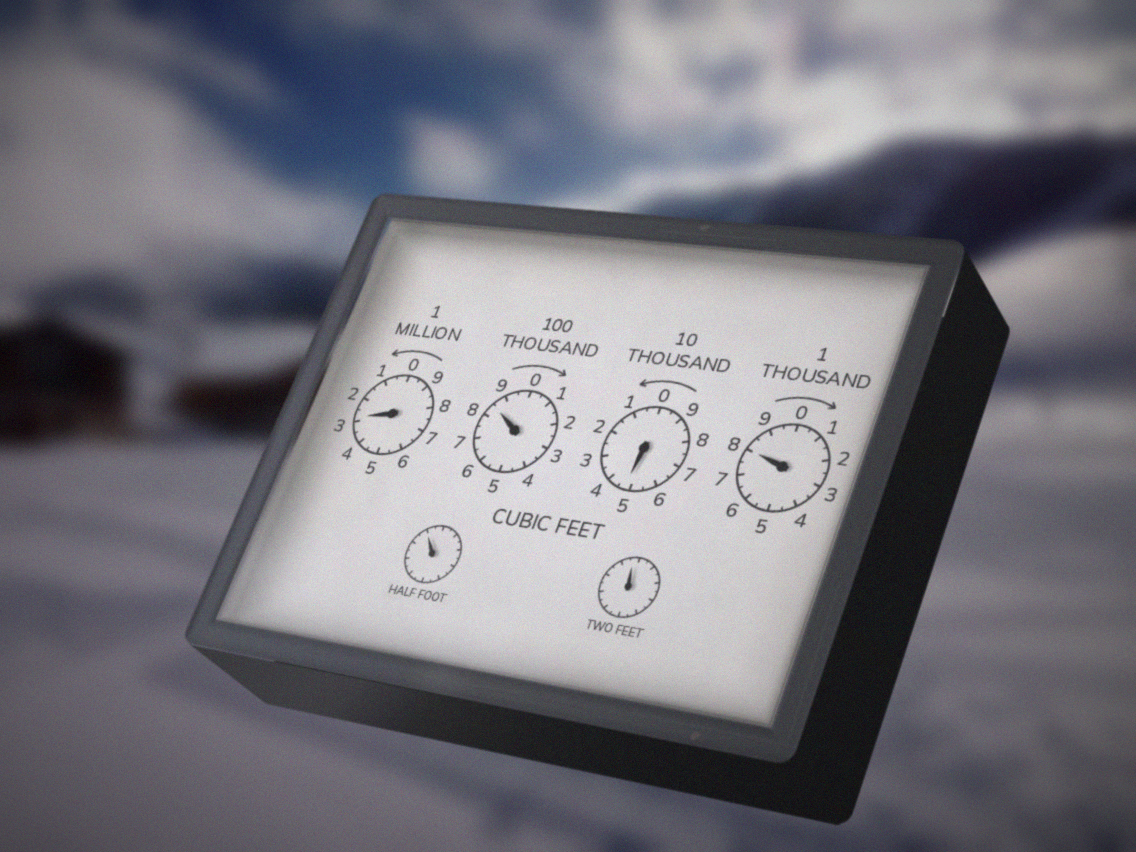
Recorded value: value=284800 unit=ft³
